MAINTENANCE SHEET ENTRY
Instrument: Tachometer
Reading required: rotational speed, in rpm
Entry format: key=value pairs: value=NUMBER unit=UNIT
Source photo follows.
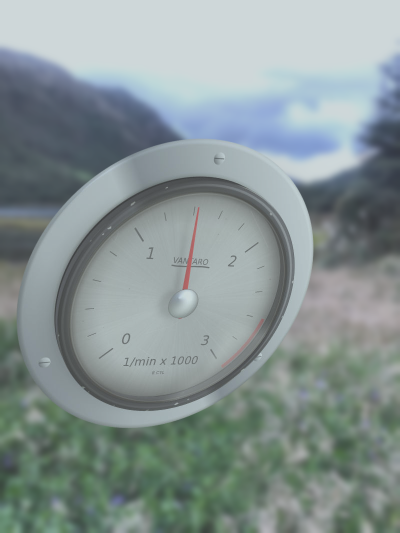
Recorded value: value=1400 unit=rpm
